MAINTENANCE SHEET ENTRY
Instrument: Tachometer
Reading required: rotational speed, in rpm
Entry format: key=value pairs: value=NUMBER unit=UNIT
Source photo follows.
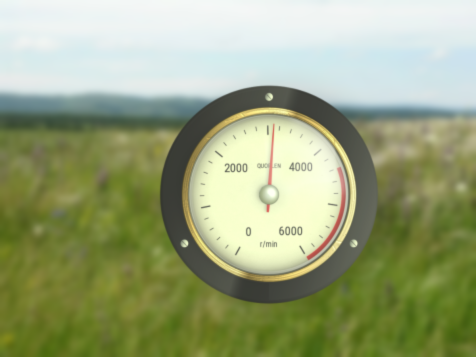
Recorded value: value=3100 unit=rpm
